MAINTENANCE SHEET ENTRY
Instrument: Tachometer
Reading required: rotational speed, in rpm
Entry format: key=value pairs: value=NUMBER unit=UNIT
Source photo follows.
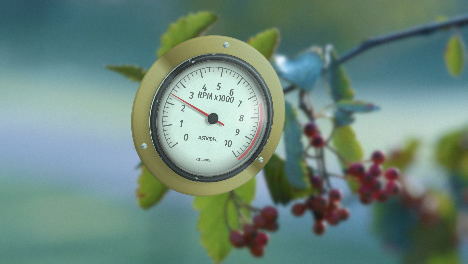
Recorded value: value=2400 unit=rpm
